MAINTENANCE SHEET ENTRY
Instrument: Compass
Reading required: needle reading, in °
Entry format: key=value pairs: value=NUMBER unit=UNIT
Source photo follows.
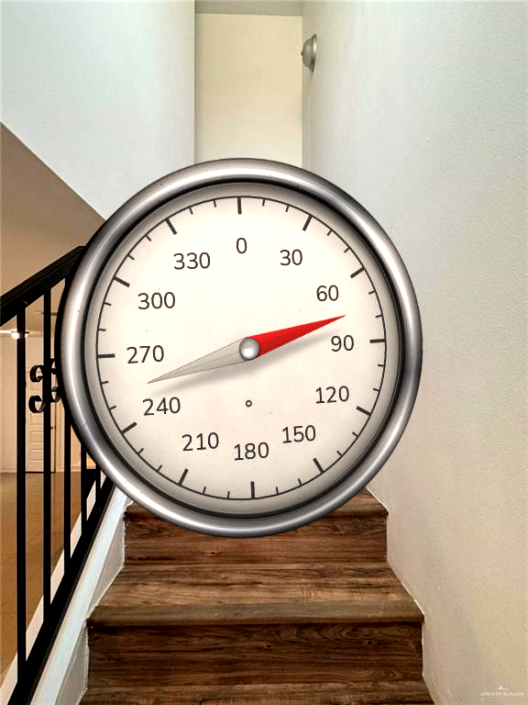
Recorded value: value=75 unit=°
